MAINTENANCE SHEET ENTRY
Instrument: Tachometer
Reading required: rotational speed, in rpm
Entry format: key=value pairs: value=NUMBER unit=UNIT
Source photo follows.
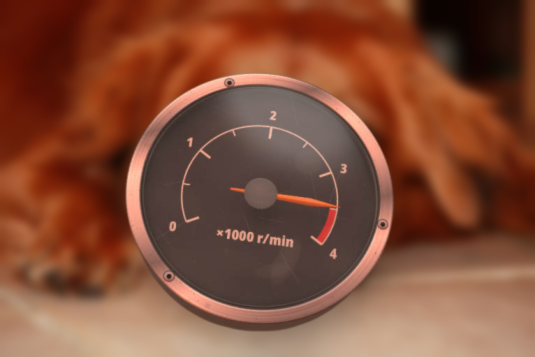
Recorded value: value=3500 unit=rpm
